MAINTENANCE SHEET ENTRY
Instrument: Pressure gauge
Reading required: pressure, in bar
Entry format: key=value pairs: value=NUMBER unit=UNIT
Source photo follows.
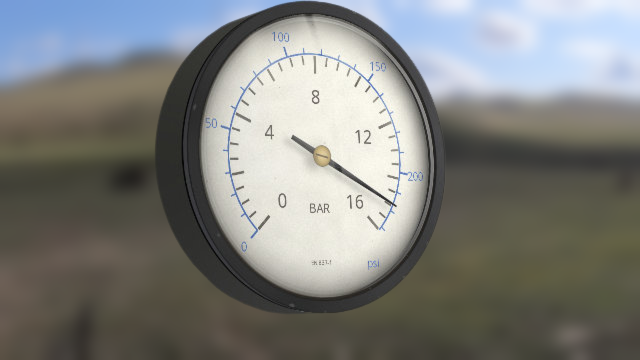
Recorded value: value=15 unit=bar
